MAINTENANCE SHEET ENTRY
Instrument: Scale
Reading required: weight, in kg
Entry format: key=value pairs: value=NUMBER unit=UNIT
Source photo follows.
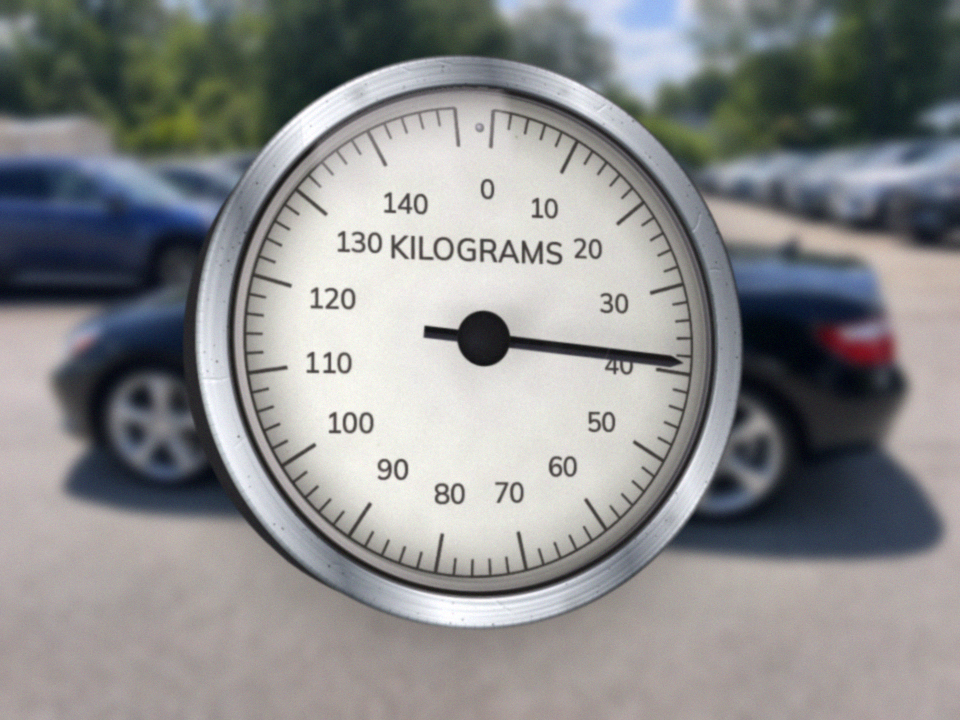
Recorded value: value=39 unit=kg
